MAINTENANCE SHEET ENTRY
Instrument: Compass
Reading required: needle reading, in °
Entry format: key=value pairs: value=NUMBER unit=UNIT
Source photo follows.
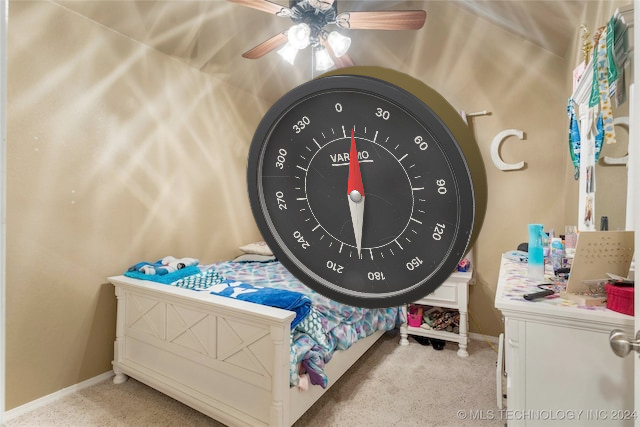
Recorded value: value=10 unit=°
